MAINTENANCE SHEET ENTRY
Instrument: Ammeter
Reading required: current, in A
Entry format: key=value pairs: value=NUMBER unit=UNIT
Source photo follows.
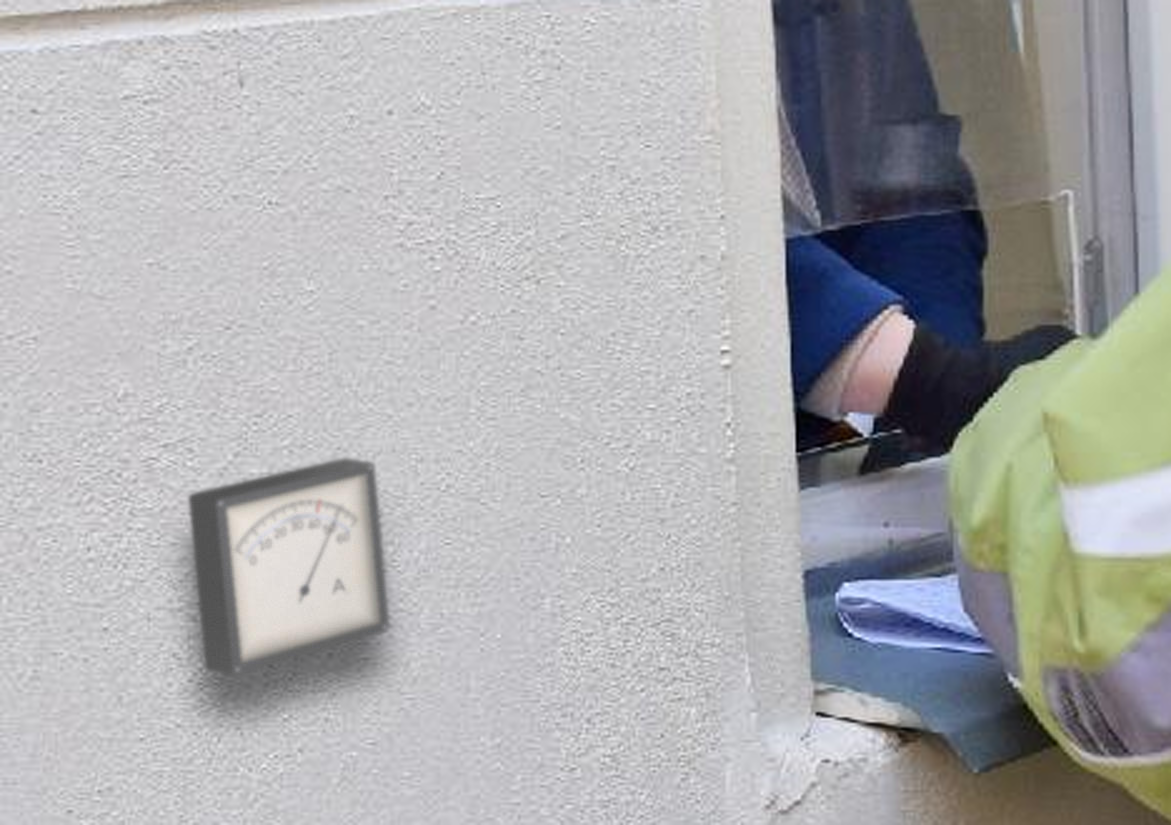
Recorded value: value=50 unit=A
